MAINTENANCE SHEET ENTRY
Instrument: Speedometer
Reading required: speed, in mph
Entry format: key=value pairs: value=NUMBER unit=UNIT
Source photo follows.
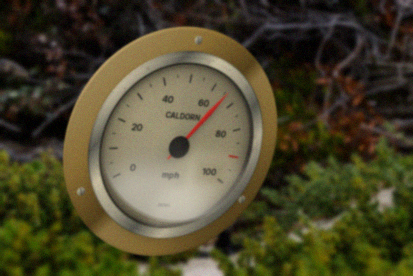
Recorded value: value=65 unit=mph
